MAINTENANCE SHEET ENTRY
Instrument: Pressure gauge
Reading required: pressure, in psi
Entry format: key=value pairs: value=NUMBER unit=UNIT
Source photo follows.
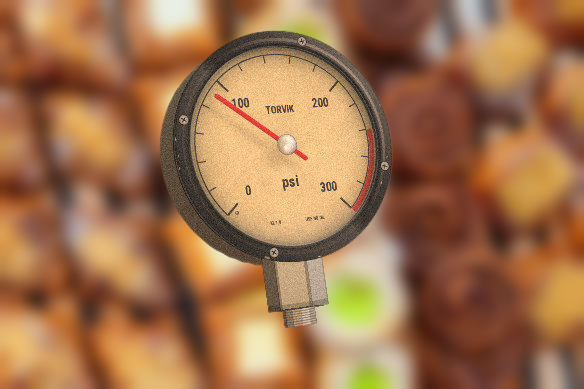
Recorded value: value=90 unit=psi
